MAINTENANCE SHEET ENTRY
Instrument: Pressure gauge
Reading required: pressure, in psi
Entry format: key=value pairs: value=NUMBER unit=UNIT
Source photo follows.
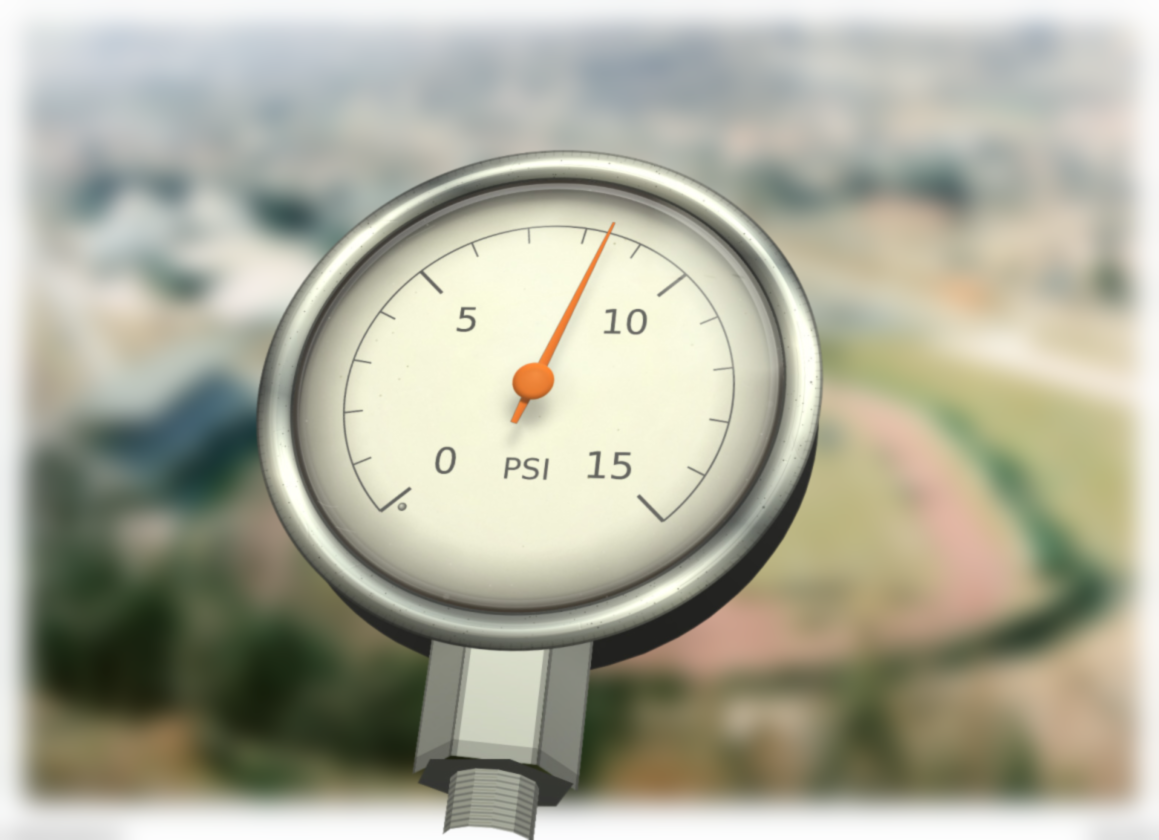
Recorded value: value=8.5 unit=psi
